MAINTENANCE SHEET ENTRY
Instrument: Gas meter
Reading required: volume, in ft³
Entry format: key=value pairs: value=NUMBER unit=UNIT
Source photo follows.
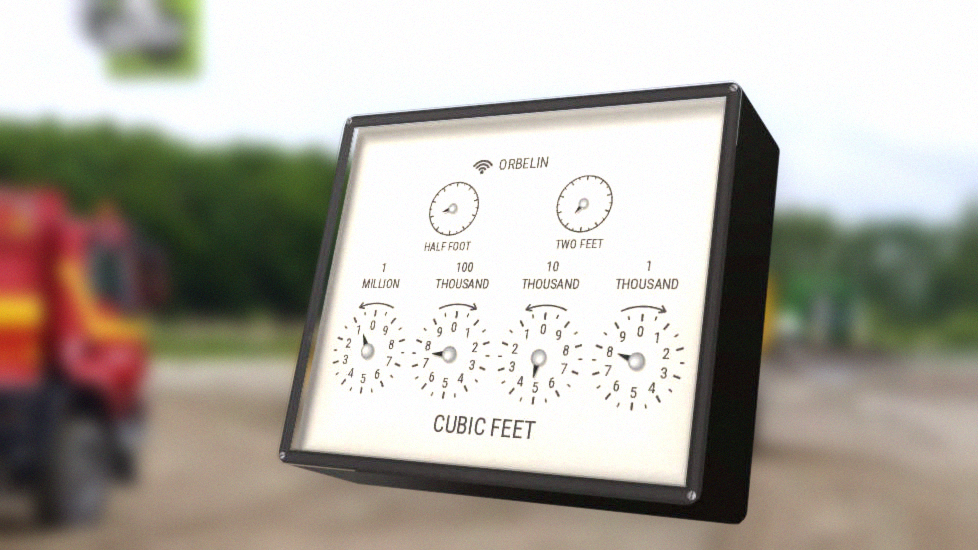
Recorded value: value=74800 unit=ft³
